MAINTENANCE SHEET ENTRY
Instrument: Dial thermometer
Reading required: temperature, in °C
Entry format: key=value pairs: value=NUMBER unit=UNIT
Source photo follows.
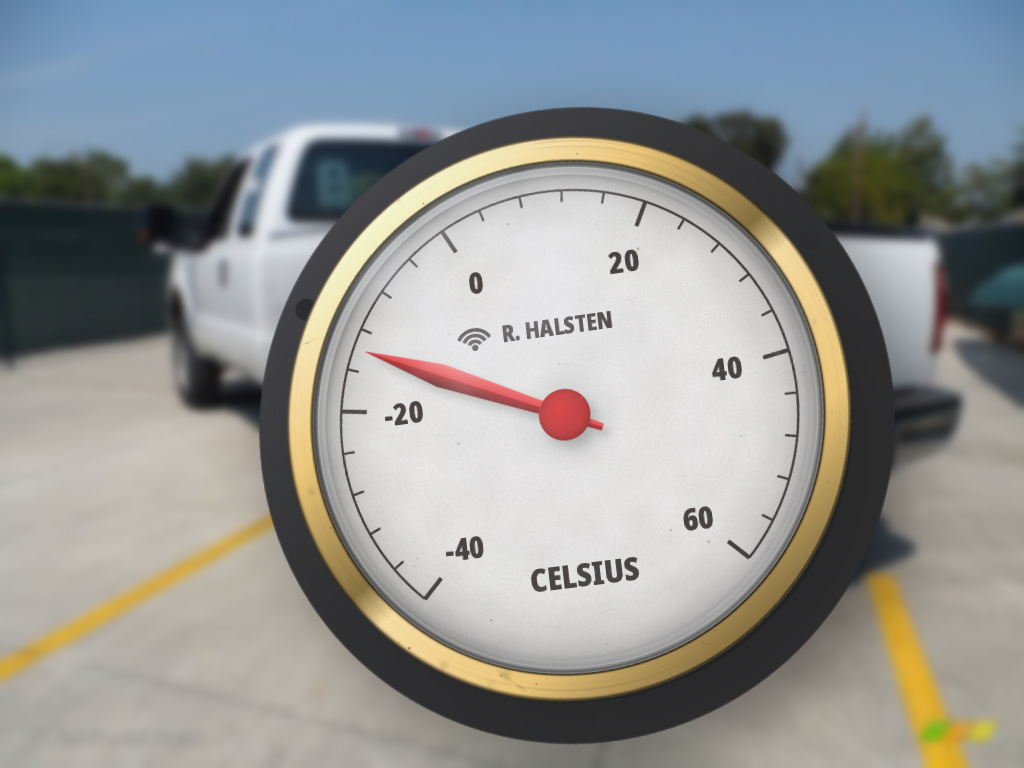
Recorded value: value=-14 unit=°C
